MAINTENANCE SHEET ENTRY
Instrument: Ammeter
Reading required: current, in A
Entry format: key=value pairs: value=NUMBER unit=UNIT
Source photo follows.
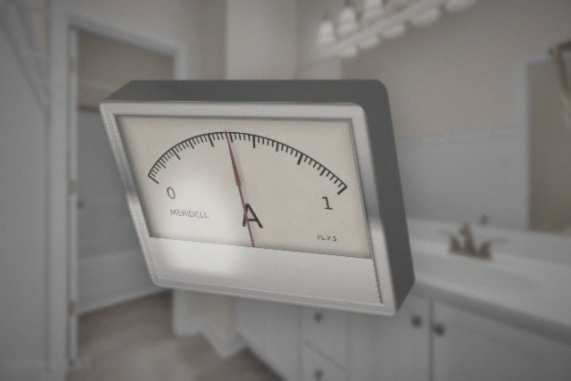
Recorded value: value=0.5 unit=A
